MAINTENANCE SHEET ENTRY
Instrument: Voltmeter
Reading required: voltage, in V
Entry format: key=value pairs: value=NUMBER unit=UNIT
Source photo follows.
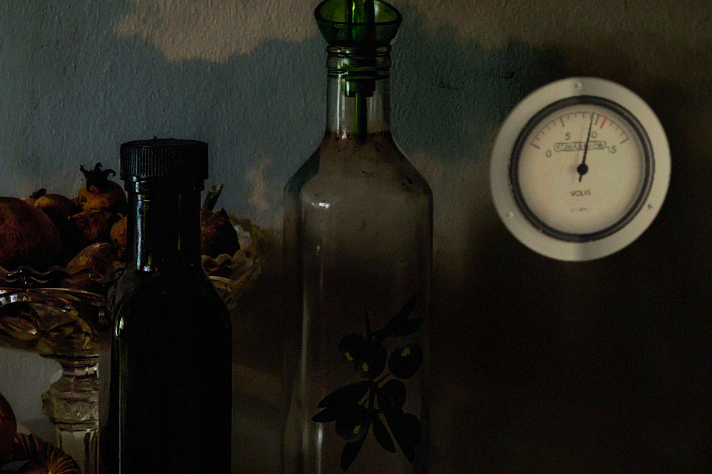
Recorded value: value=9 unit=V
